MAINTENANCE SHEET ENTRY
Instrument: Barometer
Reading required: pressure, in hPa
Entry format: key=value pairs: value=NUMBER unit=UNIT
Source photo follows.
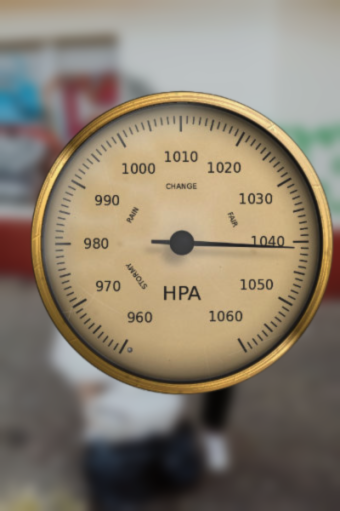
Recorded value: value=1041 unit=hPa
